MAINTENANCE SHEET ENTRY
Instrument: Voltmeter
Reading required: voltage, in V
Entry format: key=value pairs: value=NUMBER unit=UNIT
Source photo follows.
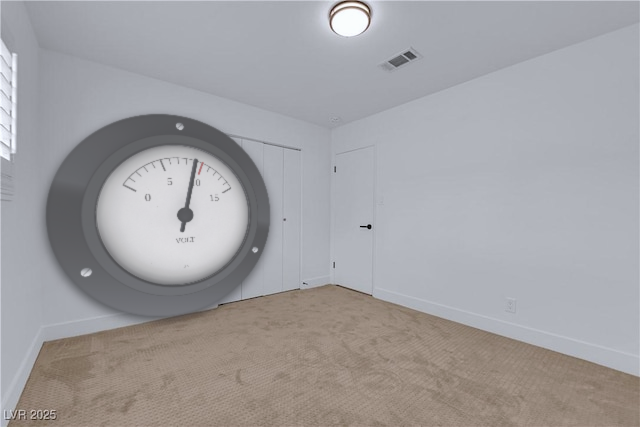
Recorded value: value=9 unit=V
